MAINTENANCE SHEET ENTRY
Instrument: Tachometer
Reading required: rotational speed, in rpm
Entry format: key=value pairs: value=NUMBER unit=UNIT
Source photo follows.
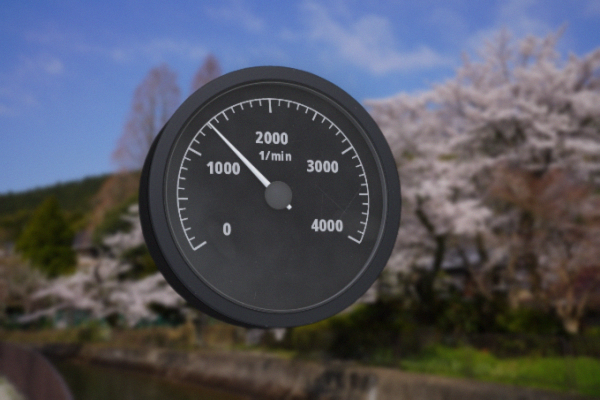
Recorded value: value=1300 unit=rpm
